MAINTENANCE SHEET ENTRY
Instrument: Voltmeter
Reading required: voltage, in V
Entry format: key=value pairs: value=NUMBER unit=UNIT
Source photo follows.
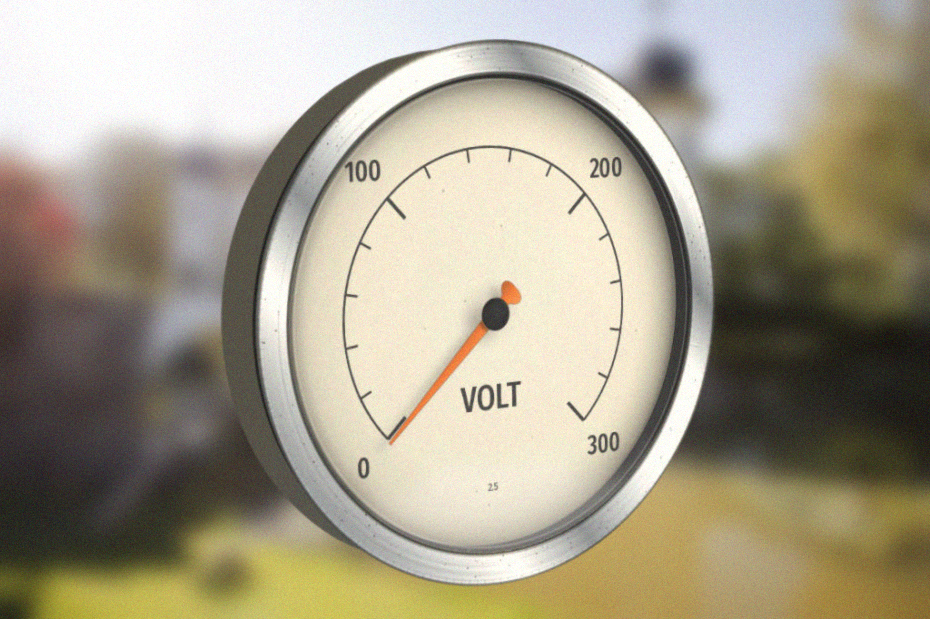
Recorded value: value=0 unit=V
